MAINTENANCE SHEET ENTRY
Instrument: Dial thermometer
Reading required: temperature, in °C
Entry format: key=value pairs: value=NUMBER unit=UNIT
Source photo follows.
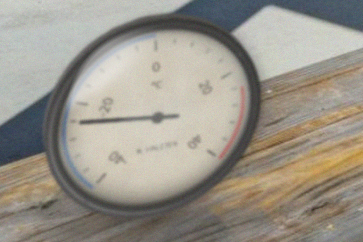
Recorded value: value=-24 unit=°C
